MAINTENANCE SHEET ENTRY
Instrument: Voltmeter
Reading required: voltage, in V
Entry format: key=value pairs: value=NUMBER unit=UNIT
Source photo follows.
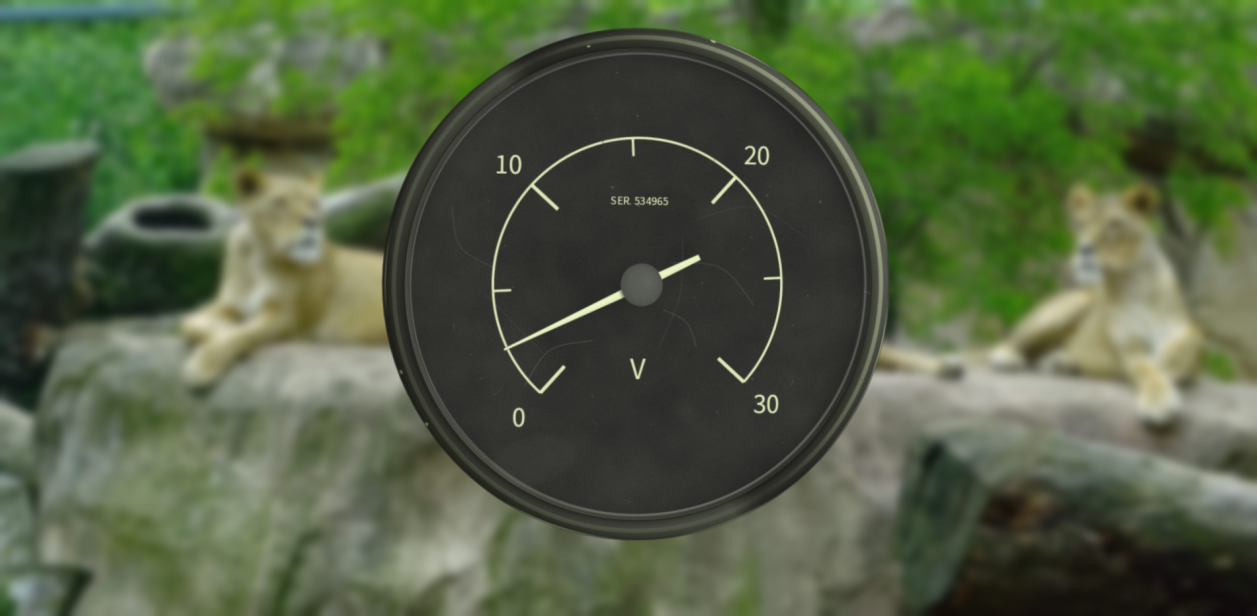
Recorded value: value=2.5 unit=V
